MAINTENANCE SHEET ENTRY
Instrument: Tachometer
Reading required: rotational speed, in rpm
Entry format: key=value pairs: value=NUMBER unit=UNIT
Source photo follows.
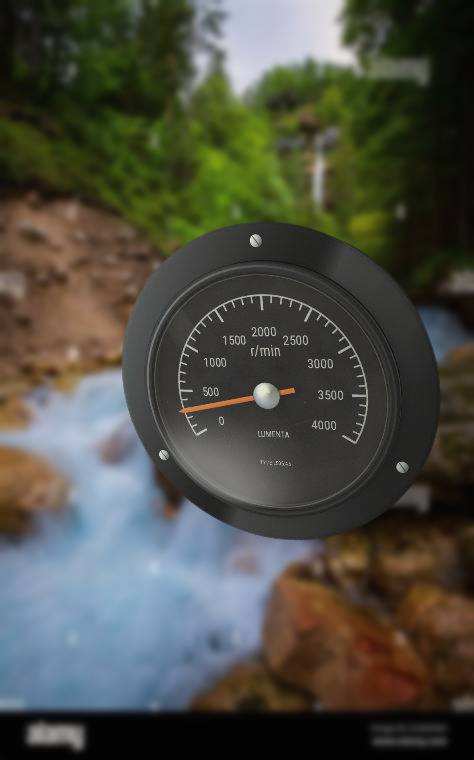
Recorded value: value=300 unit=rpm
